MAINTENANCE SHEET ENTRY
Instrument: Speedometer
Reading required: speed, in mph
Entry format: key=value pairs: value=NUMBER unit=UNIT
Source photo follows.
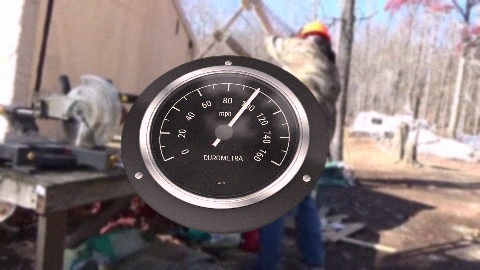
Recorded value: value=100 unit=mph
